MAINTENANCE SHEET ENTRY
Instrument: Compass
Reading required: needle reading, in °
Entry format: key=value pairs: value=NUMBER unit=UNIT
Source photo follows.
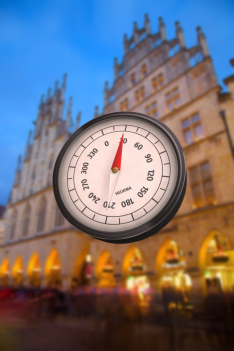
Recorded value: value=30 unit=°
